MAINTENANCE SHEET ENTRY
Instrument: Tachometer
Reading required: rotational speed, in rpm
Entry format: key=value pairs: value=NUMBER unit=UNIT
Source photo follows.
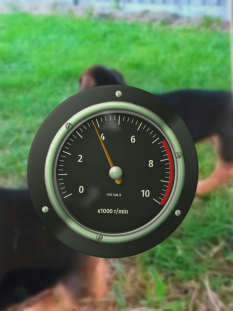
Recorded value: value=3800 unit=rpm
